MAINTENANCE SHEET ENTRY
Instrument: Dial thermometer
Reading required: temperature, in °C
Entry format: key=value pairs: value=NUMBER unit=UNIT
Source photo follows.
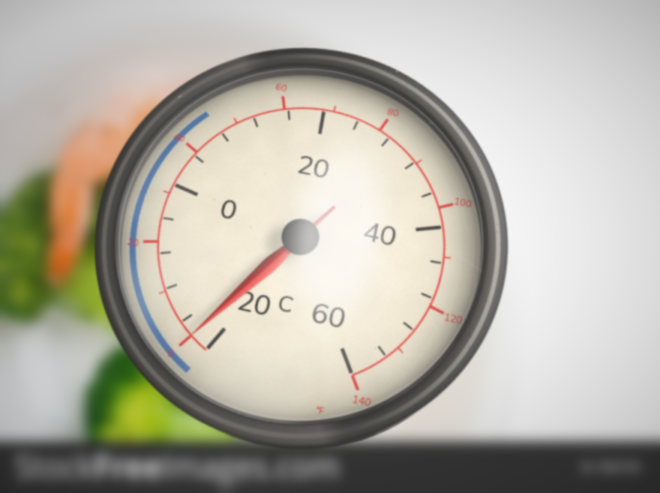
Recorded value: value=-18 unit=°C
